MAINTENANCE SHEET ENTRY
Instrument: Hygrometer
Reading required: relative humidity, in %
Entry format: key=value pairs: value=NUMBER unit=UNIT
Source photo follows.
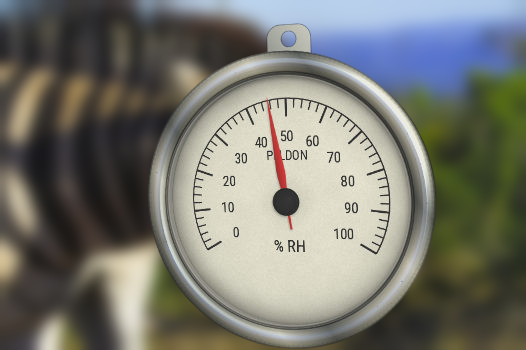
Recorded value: value=46 unit=%
